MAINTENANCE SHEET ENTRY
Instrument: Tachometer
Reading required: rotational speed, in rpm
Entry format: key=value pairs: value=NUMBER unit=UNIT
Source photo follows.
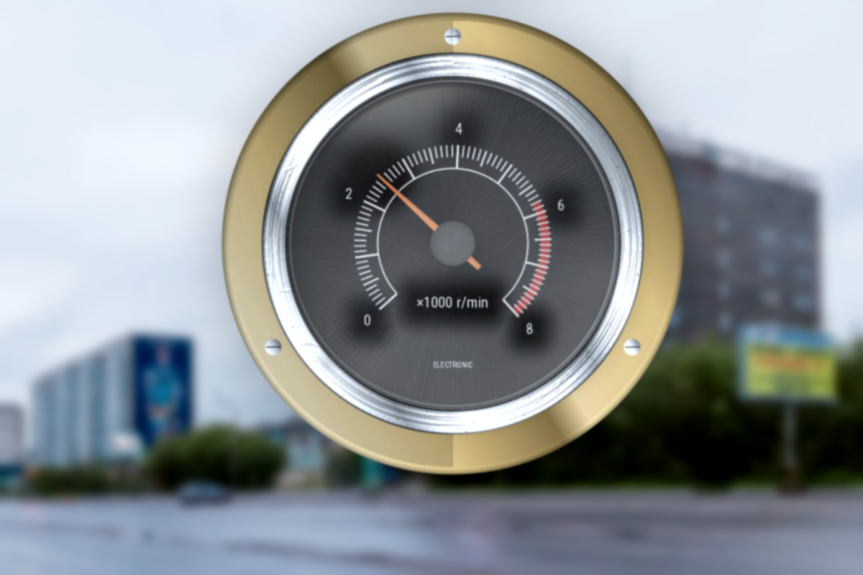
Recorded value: value=2500 unit=rpm
